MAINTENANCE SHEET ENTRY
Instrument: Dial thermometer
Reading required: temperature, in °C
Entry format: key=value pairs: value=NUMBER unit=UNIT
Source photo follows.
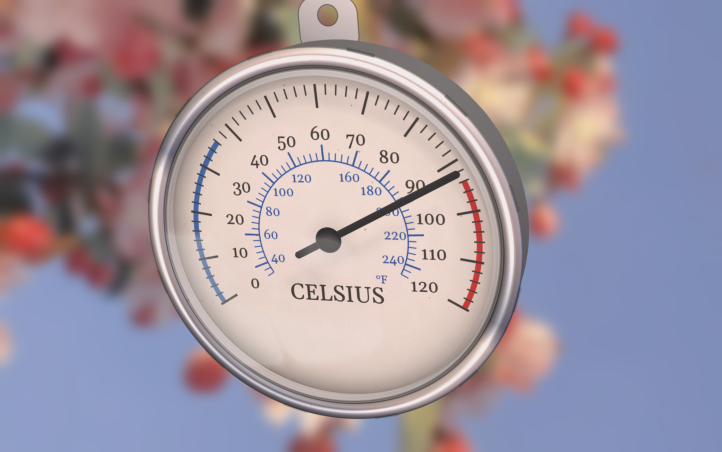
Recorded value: value=92 unit=°C
